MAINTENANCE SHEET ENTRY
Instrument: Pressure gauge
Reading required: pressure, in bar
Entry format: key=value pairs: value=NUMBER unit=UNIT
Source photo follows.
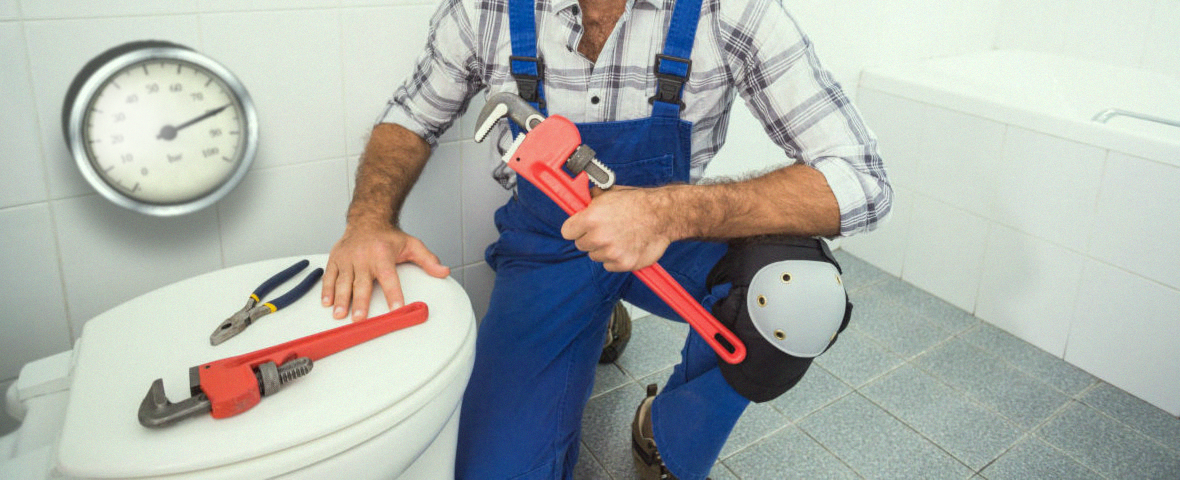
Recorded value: value=80 unit=bar
